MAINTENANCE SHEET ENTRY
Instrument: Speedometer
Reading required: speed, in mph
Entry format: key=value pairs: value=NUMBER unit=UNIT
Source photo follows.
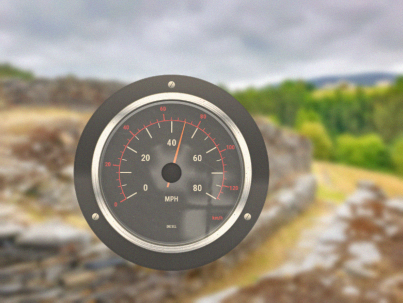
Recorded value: value=45 unit=mph
